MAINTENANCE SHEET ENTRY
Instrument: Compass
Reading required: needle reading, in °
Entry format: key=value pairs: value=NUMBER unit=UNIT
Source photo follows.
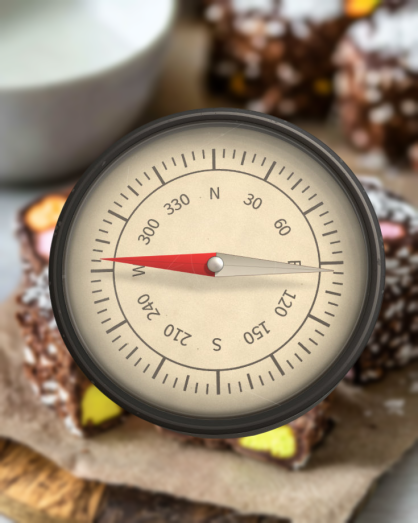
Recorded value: value=275 unit=°
